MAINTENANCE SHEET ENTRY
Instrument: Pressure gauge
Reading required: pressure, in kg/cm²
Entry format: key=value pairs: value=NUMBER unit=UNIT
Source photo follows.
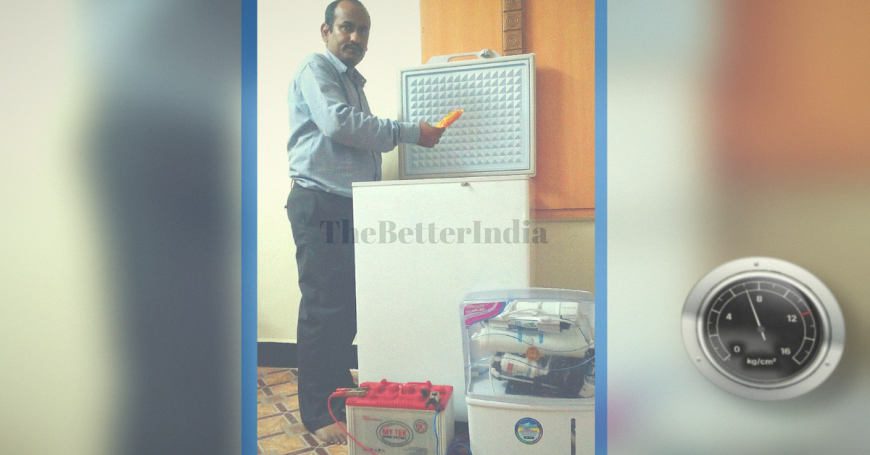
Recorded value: value=7 unit=kg/cm²
